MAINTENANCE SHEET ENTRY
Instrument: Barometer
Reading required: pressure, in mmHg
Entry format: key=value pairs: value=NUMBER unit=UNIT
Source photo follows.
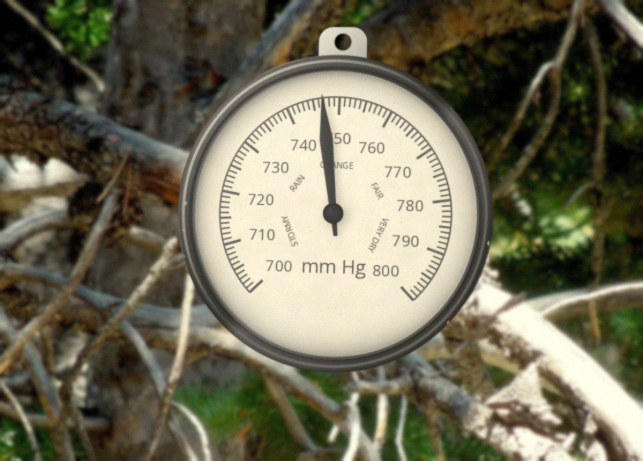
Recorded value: value=747 unit=mmHg
